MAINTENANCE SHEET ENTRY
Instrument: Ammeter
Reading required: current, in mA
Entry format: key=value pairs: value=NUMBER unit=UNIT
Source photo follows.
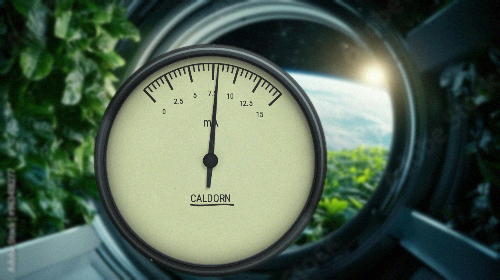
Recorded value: value=8 unit=mA
